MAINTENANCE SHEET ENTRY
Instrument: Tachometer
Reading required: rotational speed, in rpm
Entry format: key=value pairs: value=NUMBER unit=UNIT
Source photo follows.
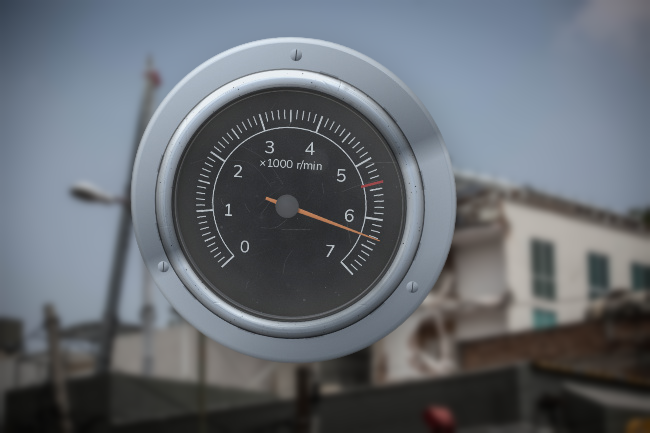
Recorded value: value=6300 unit=rpm
